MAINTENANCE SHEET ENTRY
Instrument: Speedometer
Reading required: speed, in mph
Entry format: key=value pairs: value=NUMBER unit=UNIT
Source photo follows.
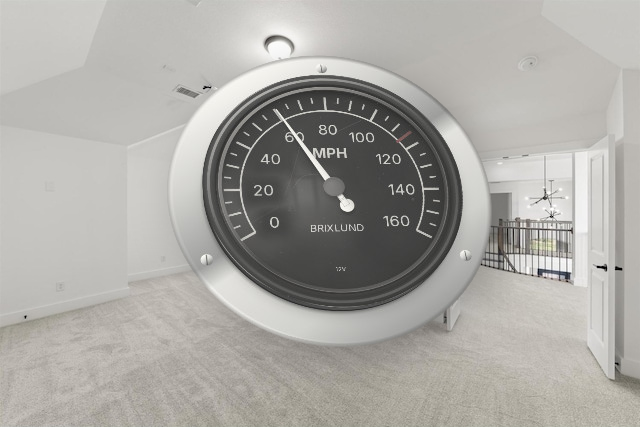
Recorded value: value=60 unit=mph
